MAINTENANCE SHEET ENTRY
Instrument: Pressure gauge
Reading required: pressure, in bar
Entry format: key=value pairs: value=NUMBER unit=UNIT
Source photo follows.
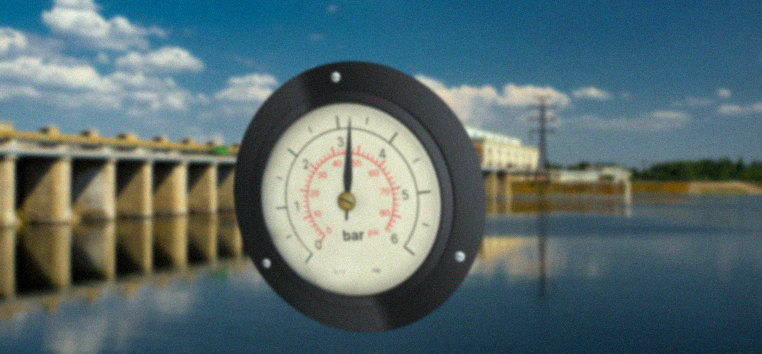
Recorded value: value=3.25 unit=bar
